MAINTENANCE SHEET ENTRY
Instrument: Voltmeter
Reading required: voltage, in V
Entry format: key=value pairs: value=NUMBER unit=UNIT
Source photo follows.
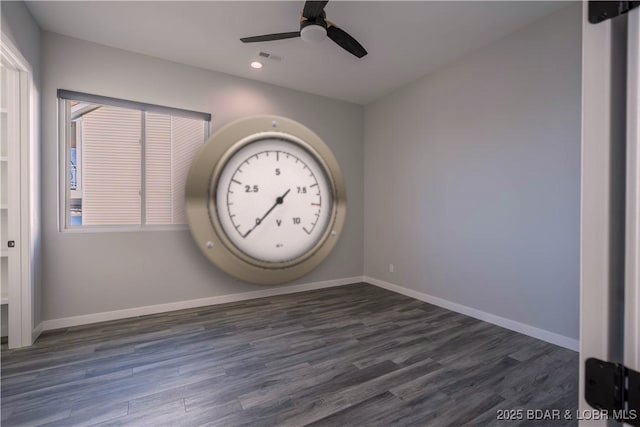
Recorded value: value=0 unit=V
